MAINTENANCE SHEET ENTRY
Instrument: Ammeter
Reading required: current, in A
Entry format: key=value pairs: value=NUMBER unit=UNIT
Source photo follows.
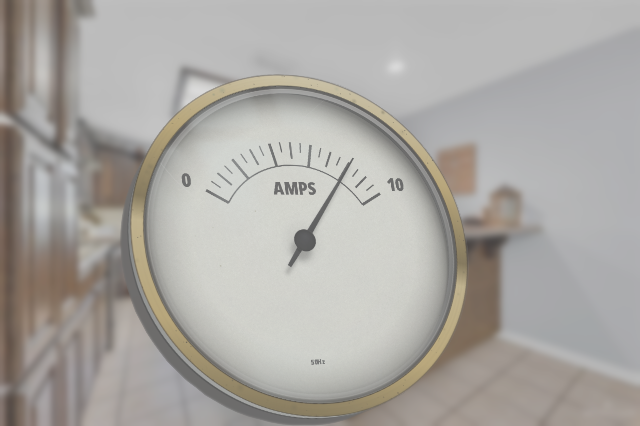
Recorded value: value=8 unit=A
